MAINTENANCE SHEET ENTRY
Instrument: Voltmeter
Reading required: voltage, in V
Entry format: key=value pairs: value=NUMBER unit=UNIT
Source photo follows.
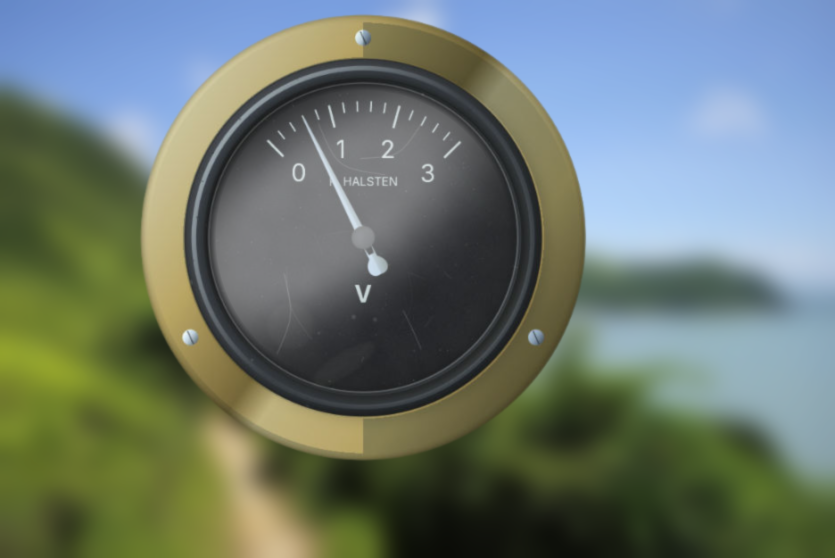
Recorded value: value=0.6 unit=V
